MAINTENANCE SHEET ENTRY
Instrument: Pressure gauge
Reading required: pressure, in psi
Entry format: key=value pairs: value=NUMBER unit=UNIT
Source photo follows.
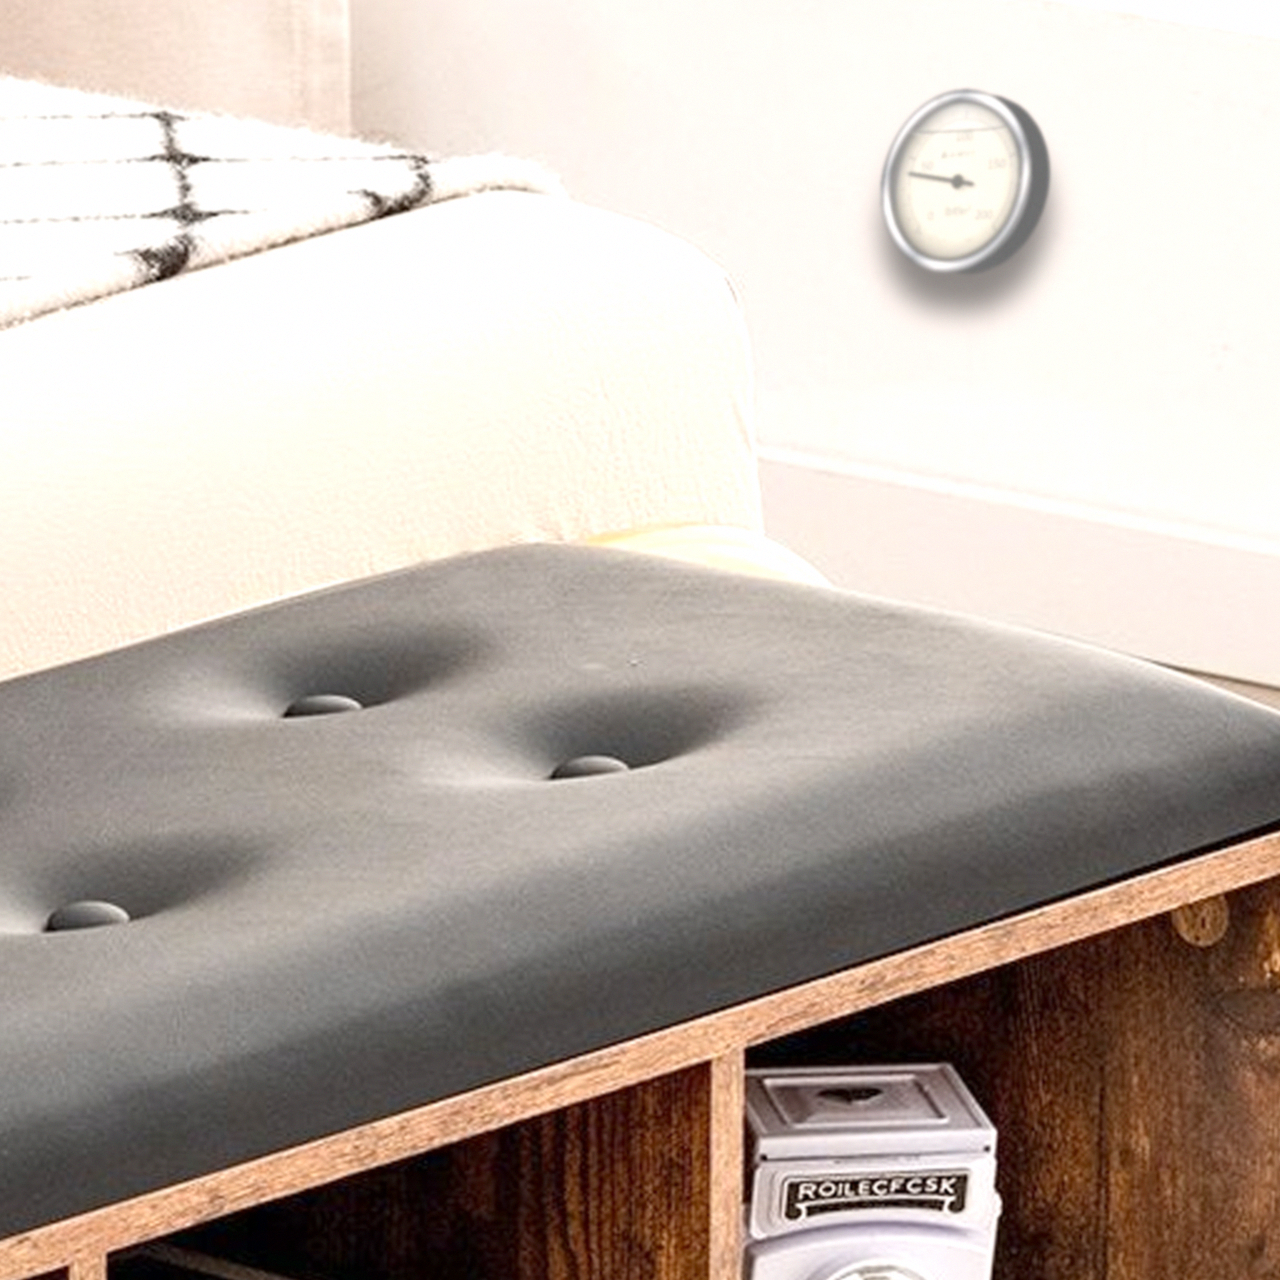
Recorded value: value=40 unit=psi
